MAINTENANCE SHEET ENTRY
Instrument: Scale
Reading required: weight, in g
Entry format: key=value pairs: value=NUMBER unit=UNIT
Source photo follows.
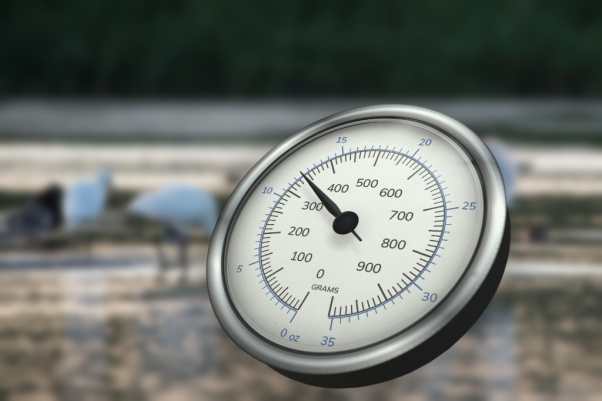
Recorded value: value=340 unit=g
